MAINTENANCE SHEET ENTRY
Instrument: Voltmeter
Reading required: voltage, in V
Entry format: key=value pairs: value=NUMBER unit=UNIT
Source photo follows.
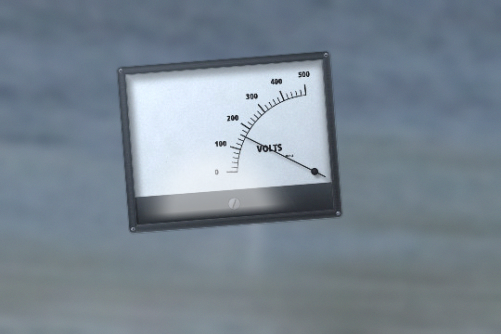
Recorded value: value=160 unit=V
